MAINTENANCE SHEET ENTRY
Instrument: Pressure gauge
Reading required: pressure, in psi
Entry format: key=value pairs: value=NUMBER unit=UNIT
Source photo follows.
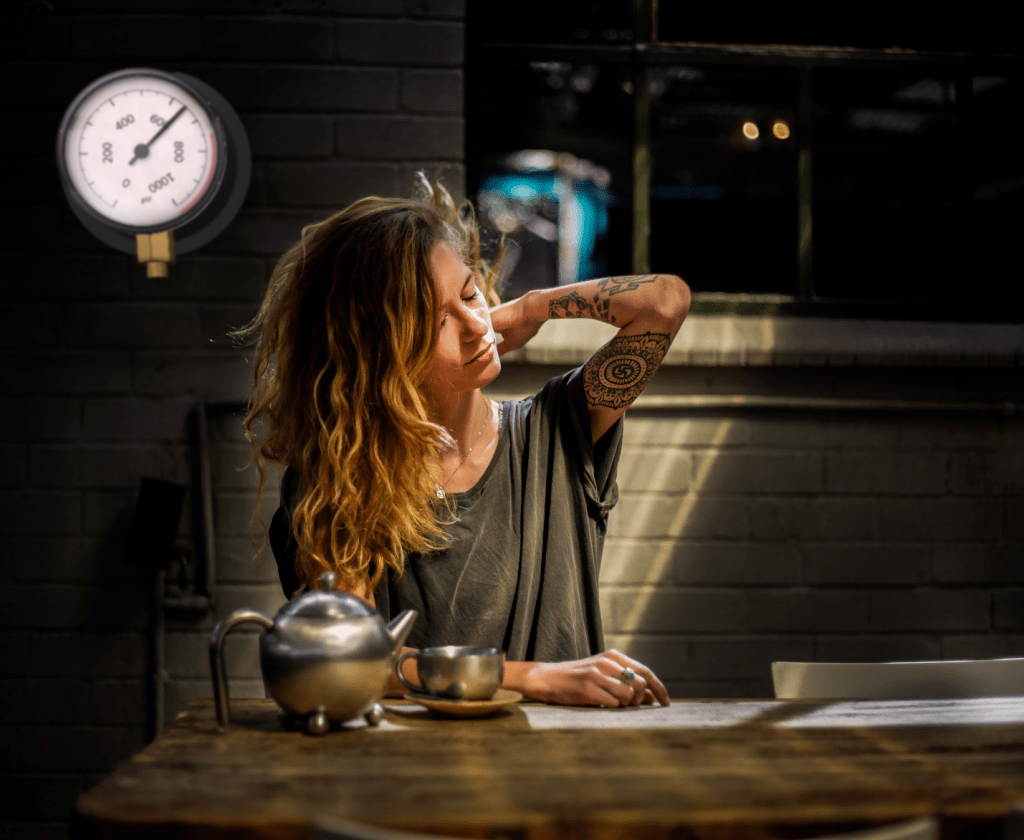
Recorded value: value=650 unit=psi
